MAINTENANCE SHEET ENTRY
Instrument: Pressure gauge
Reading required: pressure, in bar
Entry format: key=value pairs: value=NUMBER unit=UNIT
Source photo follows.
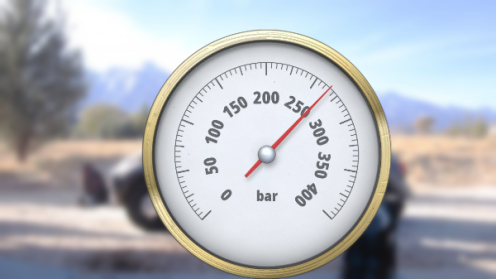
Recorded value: value=265 unit=bar
